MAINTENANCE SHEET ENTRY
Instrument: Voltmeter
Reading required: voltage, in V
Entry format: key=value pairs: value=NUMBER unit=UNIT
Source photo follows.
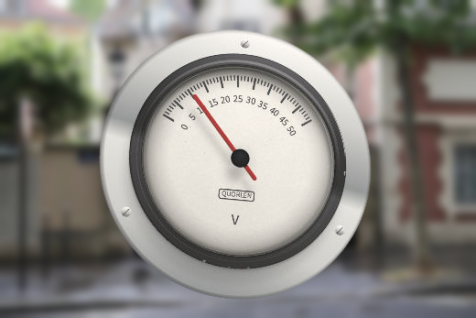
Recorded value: value=10 unit=V
